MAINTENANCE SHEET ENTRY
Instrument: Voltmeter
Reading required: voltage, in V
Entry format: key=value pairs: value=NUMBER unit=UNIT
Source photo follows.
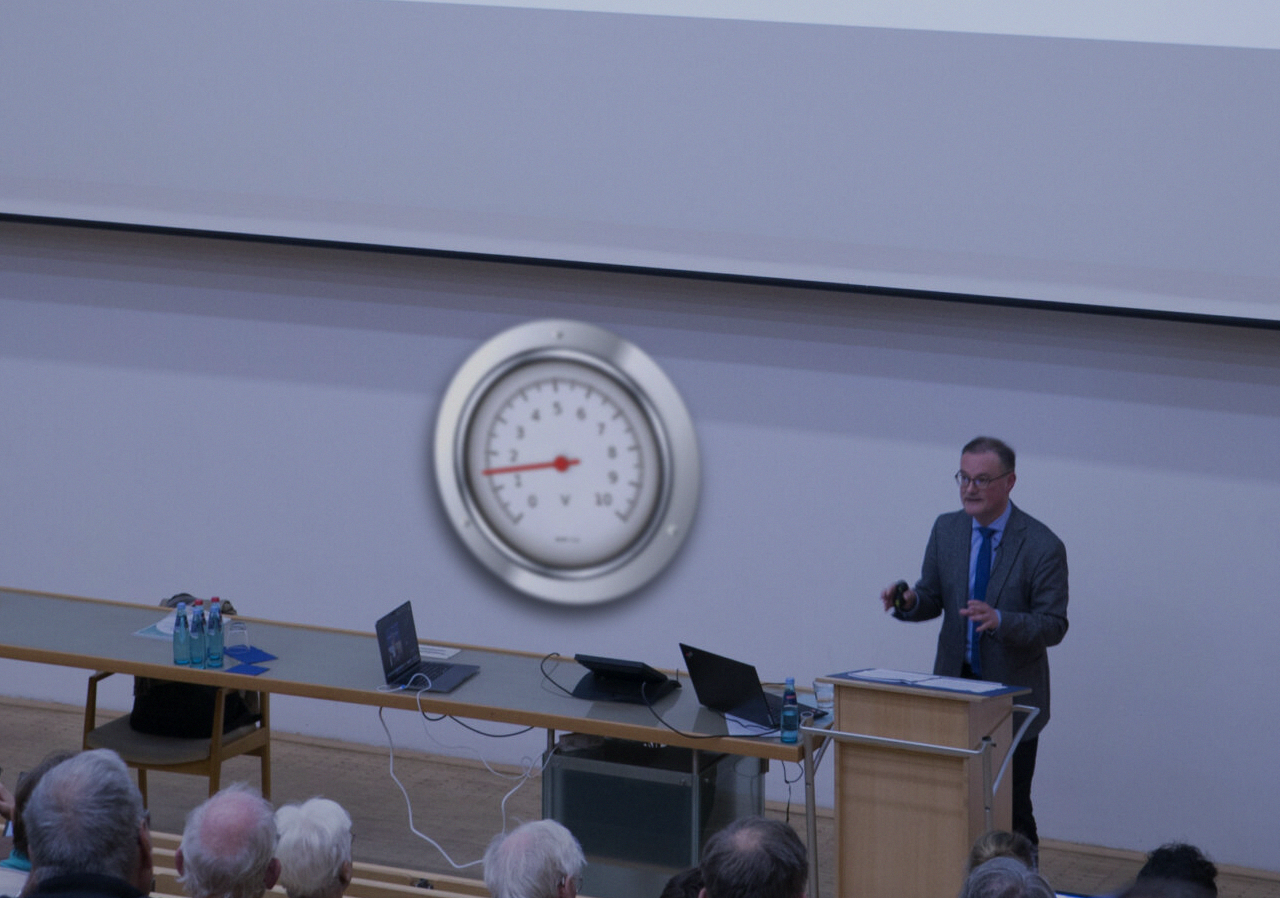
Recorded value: value=1.5 unit=V
